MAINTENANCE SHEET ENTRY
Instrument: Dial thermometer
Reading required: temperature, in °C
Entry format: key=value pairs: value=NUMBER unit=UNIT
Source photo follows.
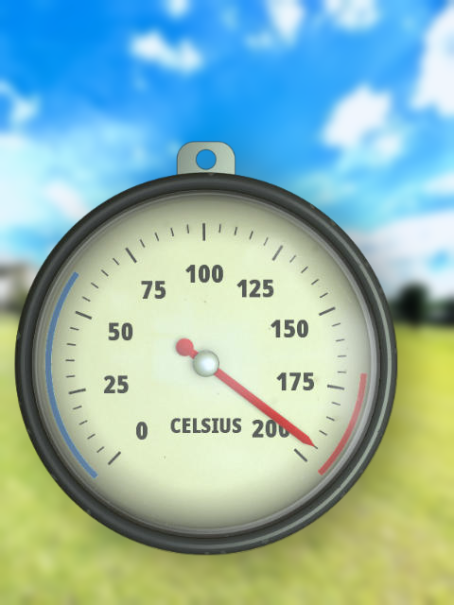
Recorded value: value=195 unit=°C
